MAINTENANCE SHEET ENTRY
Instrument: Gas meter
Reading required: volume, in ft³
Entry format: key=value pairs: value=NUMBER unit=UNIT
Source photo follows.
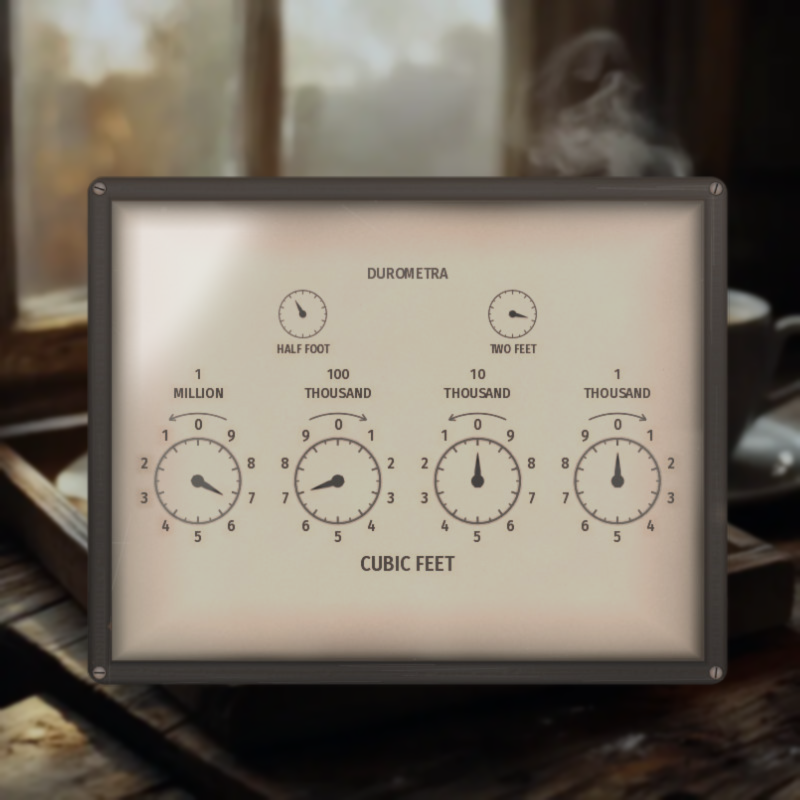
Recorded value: value=670000 unit=ft³
